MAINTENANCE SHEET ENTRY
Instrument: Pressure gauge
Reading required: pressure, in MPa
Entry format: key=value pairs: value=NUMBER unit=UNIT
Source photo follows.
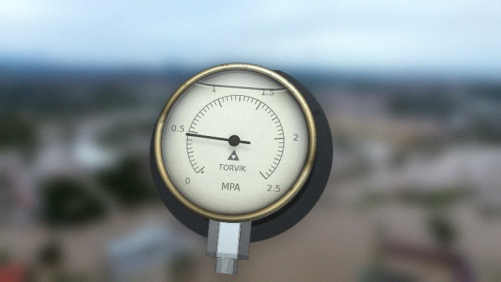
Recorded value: value=0.45 unit=MPa
